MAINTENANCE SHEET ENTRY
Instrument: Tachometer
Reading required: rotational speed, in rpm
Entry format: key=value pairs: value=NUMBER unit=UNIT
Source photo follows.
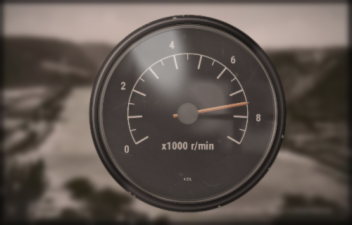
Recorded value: value=7500 unit=rpm
